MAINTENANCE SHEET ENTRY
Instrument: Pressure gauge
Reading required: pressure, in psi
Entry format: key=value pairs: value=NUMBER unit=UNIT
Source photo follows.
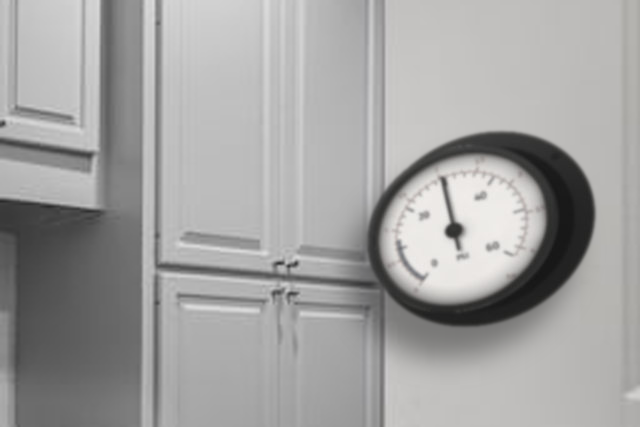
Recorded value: value=30 unit=psi
